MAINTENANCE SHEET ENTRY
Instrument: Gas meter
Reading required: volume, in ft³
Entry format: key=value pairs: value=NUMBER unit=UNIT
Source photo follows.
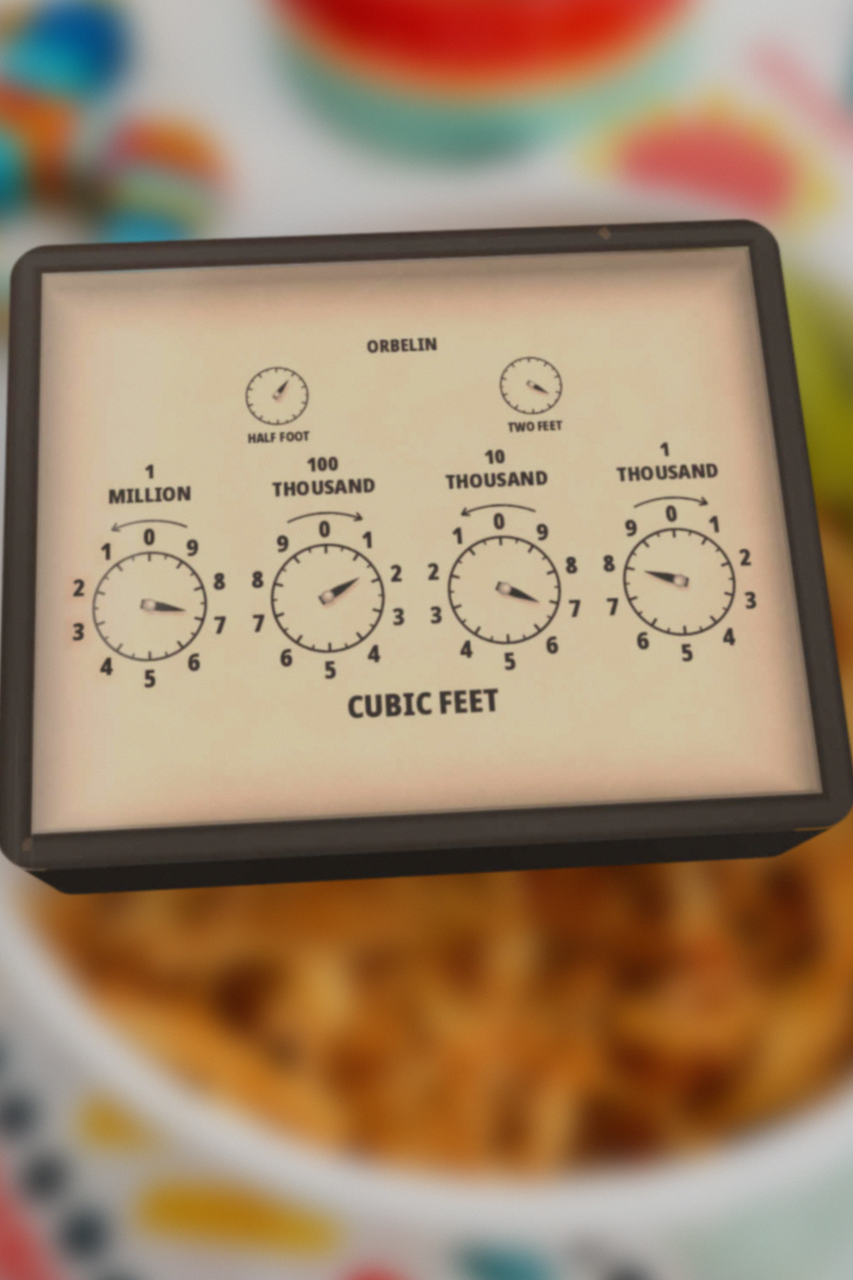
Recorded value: value=716800 unit=ft³
